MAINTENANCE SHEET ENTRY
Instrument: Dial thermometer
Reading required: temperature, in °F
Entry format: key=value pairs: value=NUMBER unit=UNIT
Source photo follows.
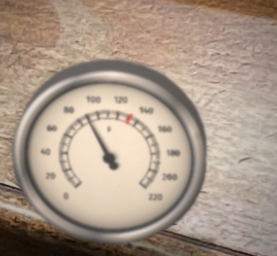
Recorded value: value=90 unit=°F
